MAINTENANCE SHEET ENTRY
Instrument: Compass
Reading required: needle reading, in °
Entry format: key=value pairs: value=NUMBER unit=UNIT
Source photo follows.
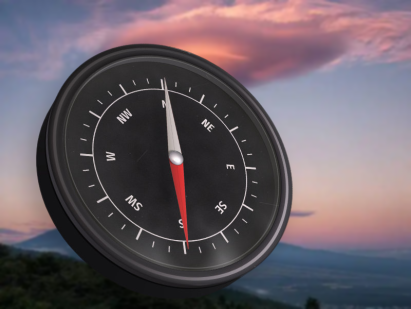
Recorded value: value=180 unit=°
